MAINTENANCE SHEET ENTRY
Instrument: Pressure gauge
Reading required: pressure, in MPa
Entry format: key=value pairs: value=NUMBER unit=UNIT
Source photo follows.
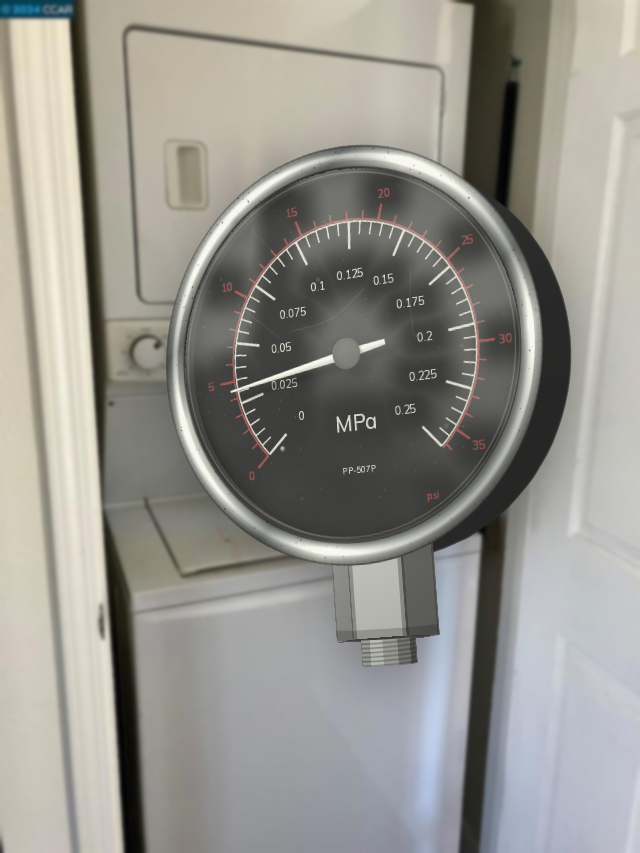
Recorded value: value=0.03 unit=MPa
